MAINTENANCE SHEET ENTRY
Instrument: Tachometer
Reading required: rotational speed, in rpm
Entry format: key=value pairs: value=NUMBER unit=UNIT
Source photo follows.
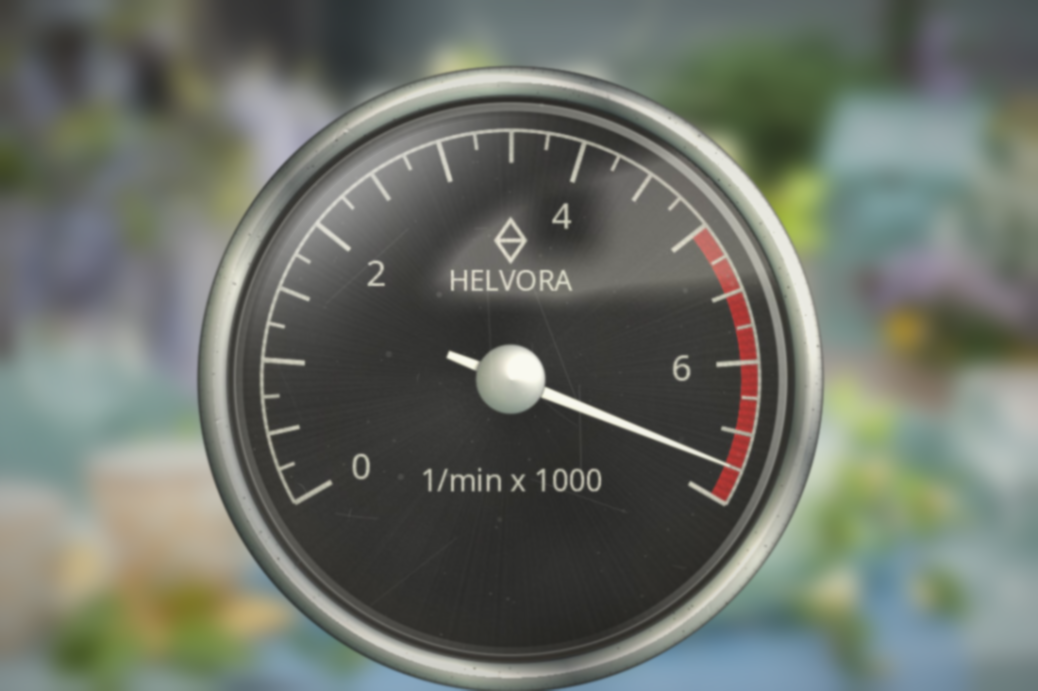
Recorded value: value=6750 unit=rpm
